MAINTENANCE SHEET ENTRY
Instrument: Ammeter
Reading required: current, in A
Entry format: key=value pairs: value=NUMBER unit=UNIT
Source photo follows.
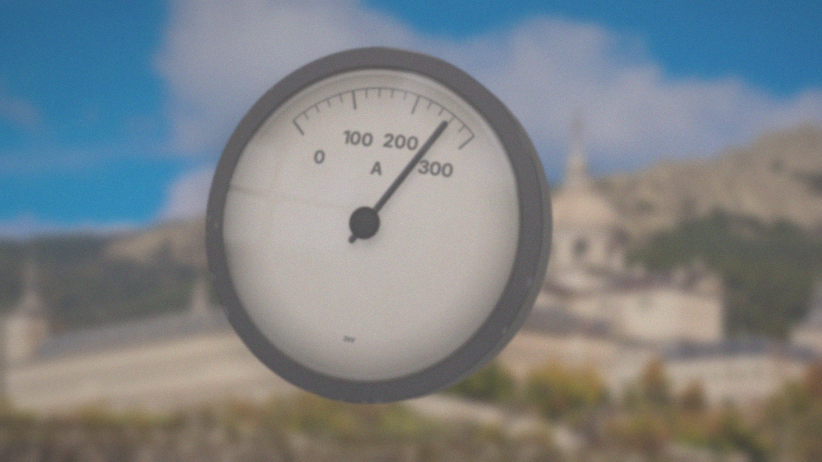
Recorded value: value=260 unit=A
